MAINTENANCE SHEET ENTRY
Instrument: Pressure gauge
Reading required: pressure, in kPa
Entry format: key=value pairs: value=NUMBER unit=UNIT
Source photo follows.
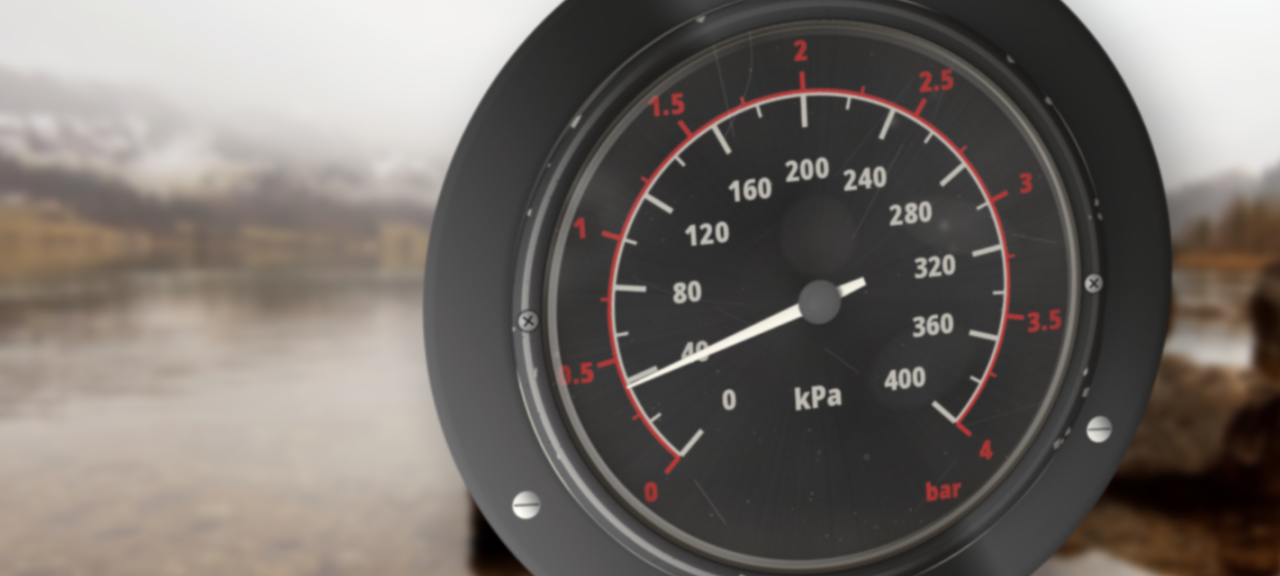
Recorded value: value=40 unit=kPa
